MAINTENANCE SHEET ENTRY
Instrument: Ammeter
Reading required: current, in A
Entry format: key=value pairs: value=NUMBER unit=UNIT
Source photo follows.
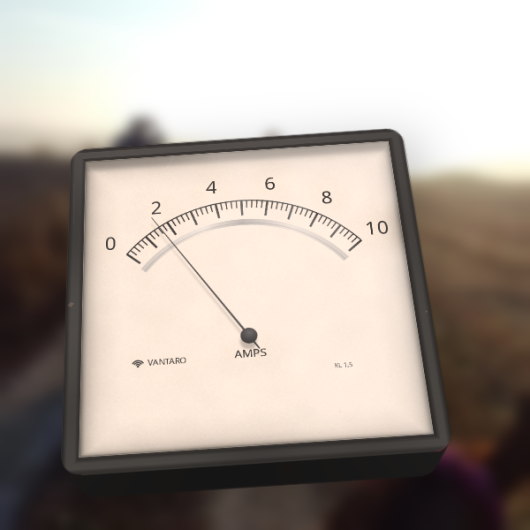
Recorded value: value=1.6 unit=A
